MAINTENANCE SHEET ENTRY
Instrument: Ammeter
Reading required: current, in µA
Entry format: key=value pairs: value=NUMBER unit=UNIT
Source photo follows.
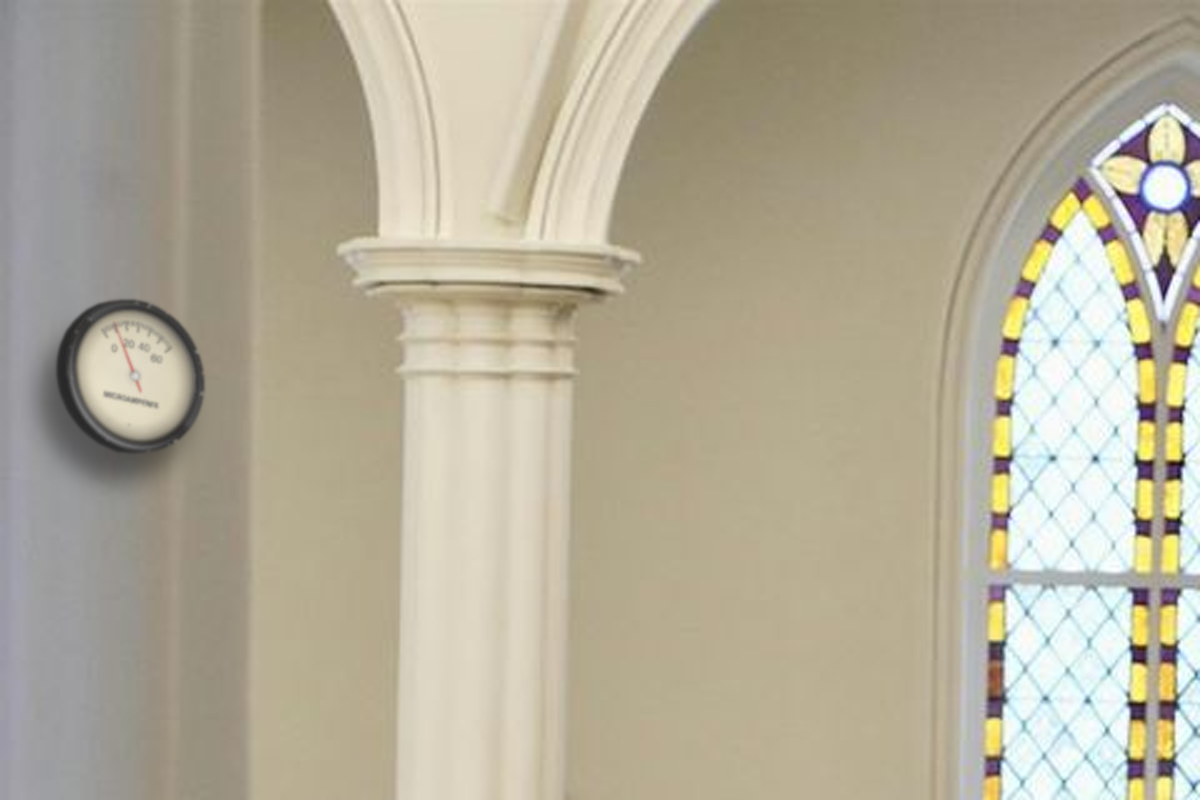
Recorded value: value=10 unit=µA
